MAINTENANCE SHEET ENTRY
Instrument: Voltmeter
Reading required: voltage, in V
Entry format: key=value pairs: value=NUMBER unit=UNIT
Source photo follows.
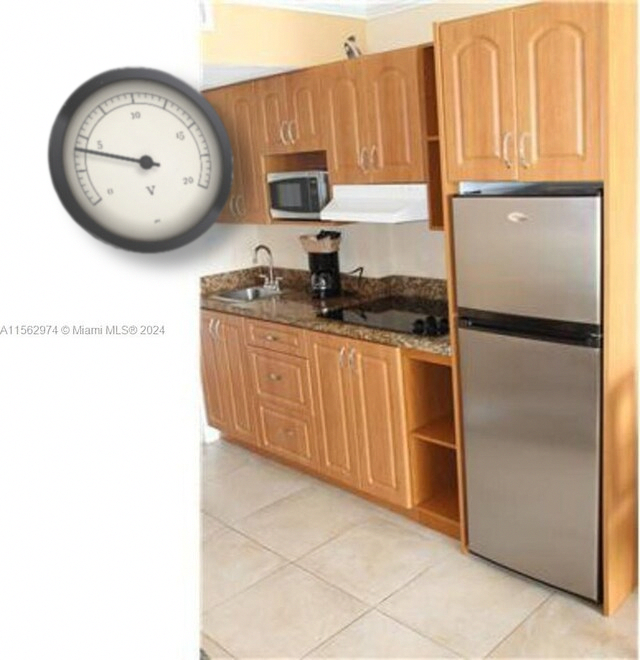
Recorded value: value=4 unit=V
